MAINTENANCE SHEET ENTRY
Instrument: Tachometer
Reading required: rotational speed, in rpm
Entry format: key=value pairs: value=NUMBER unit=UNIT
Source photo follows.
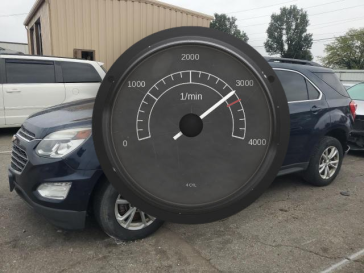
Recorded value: value=3000 unit=rpm
